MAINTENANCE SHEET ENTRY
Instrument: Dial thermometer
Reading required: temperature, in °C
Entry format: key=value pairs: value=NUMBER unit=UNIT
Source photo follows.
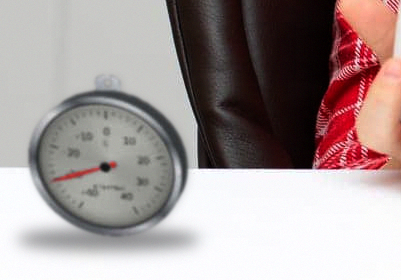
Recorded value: value=-30 unit=°C
